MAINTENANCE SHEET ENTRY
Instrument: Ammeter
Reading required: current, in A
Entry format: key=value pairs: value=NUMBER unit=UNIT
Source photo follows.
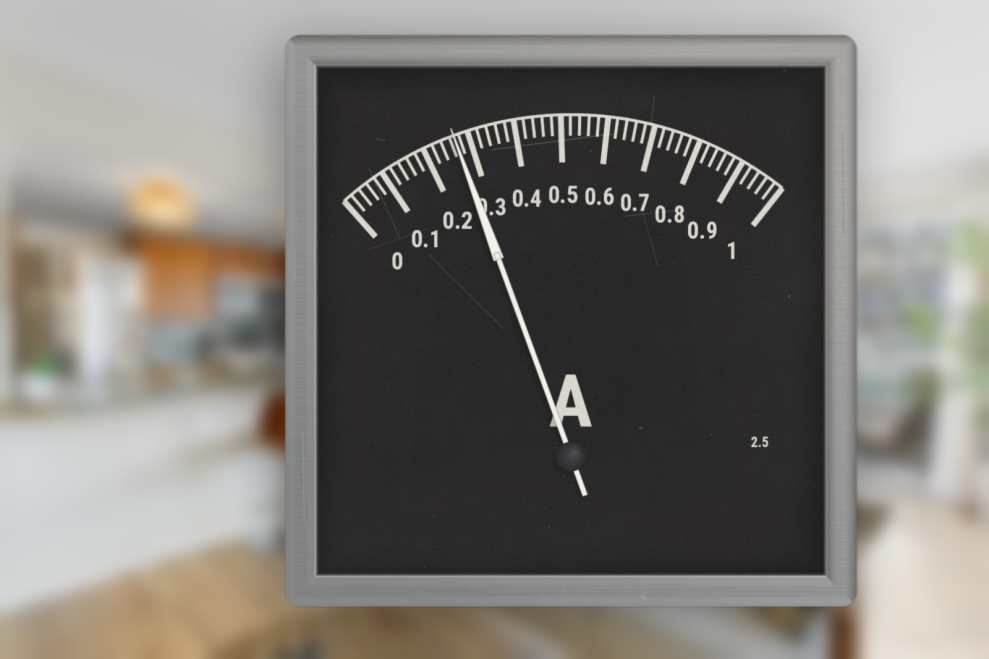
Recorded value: value=0.27 unit=A
